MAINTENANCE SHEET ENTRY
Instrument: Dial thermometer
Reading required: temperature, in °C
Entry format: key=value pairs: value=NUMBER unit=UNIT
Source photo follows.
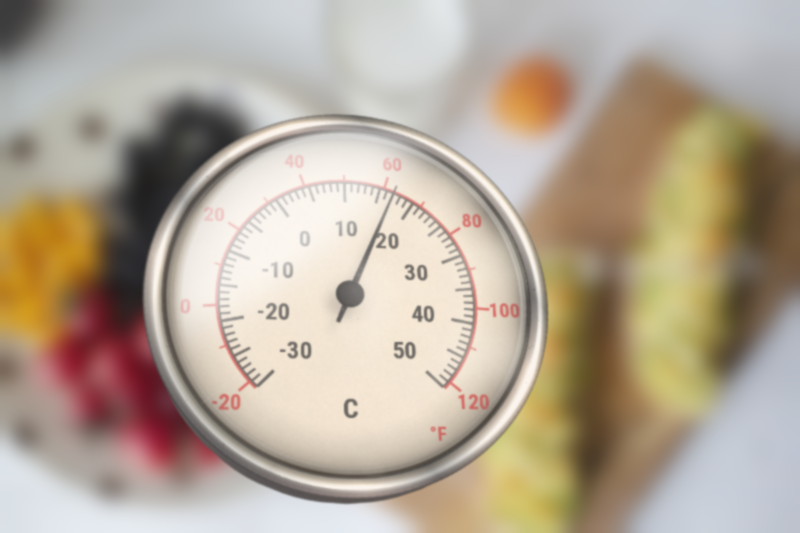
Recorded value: value=17 unit=°C
